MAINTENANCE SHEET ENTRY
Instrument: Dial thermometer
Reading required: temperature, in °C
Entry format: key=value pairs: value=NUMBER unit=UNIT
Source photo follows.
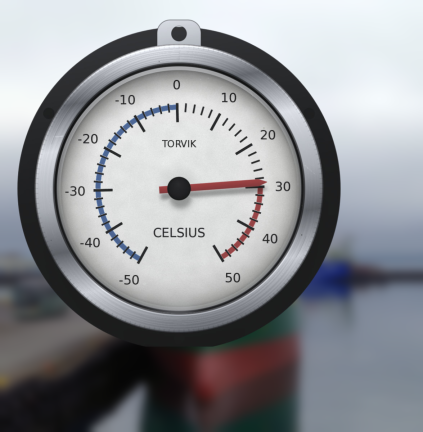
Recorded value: value=29 unit=°C
